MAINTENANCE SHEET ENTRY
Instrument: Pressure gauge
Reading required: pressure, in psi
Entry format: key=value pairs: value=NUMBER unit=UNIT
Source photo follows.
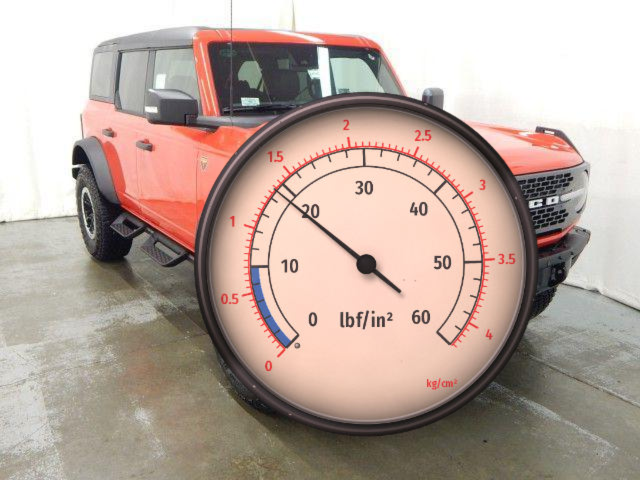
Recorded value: value=19 unit=psi
